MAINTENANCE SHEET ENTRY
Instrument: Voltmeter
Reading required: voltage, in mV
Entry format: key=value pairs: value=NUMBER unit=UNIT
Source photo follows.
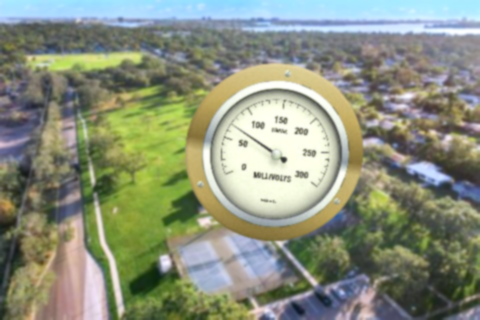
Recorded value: value=70 unit=mV
